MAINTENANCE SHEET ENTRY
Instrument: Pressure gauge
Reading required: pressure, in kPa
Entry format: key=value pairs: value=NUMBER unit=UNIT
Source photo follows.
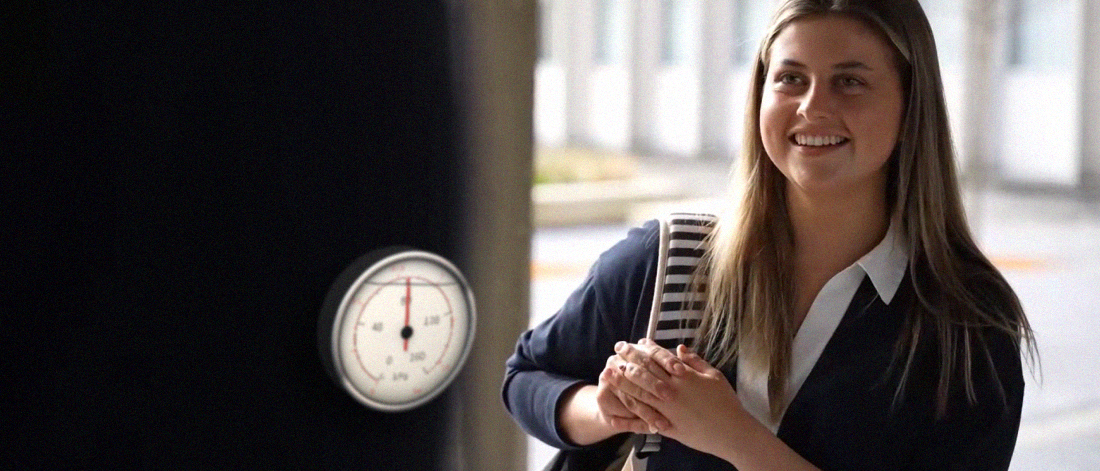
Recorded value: value=80 unit=kPa
